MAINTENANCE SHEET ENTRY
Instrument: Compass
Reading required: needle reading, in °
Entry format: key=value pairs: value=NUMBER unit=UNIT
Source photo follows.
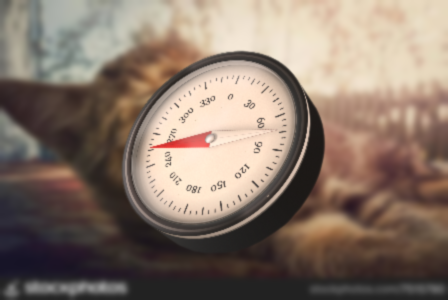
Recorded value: value=255 unit=°
